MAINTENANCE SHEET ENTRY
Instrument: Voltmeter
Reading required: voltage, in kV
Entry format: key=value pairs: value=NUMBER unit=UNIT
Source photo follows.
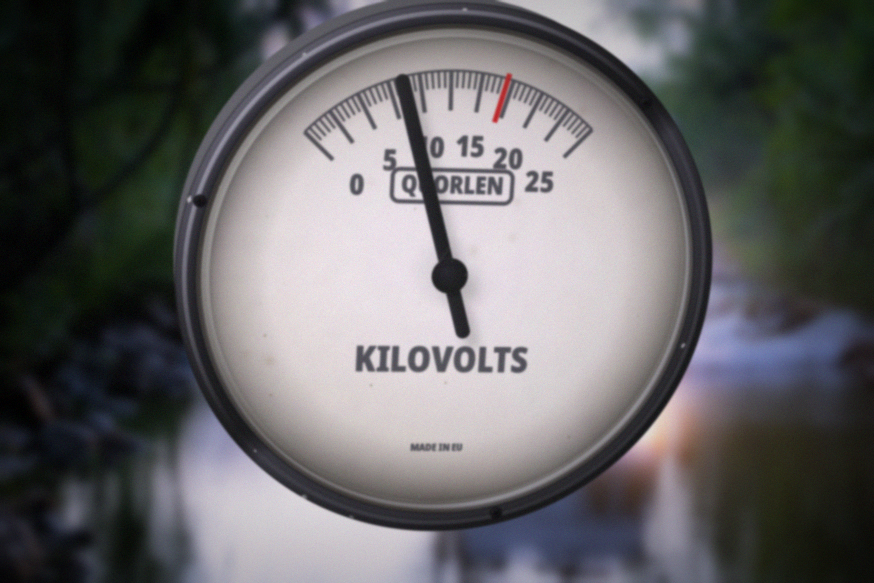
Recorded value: value=8.5 unit=kV
